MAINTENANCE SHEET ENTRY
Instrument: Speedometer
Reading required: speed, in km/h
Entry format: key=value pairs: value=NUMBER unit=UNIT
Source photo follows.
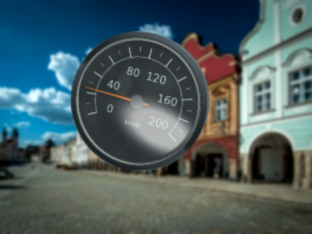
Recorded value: value=25 unit=km/h
